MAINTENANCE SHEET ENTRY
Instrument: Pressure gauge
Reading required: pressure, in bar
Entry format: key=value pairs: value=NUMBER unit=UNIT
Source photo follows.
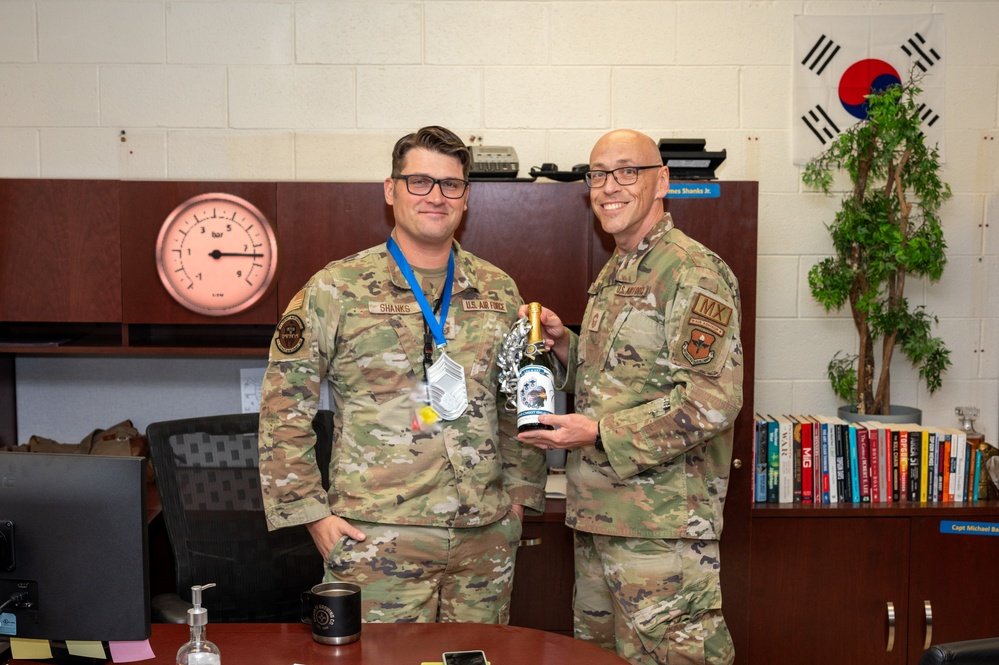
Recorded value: value=7.5 unit=bar
